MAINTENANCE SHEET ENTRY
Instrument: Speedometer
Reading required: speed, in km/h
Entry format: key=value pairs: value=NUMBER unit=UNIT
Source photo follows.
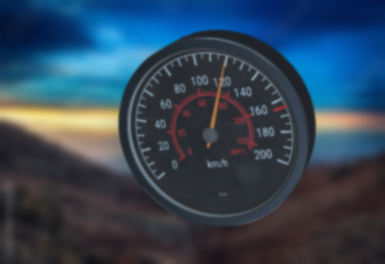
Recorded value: value=120 unit=km/h
